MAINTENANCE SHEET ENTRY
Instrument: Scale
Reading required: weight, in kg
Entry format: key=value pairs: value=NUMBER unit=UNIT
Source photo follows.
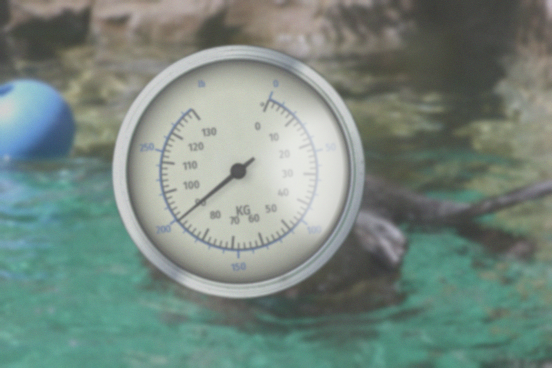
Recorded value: value=90 unit=kg
